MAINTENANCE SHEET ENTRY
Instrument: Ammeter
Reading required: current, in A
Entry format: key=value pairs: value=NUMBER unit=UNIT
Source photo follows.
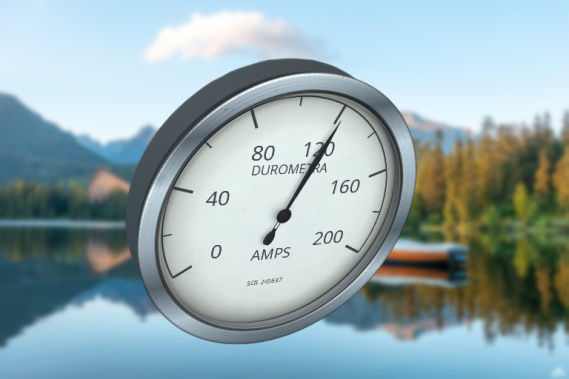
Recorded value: value=120 unit=A
